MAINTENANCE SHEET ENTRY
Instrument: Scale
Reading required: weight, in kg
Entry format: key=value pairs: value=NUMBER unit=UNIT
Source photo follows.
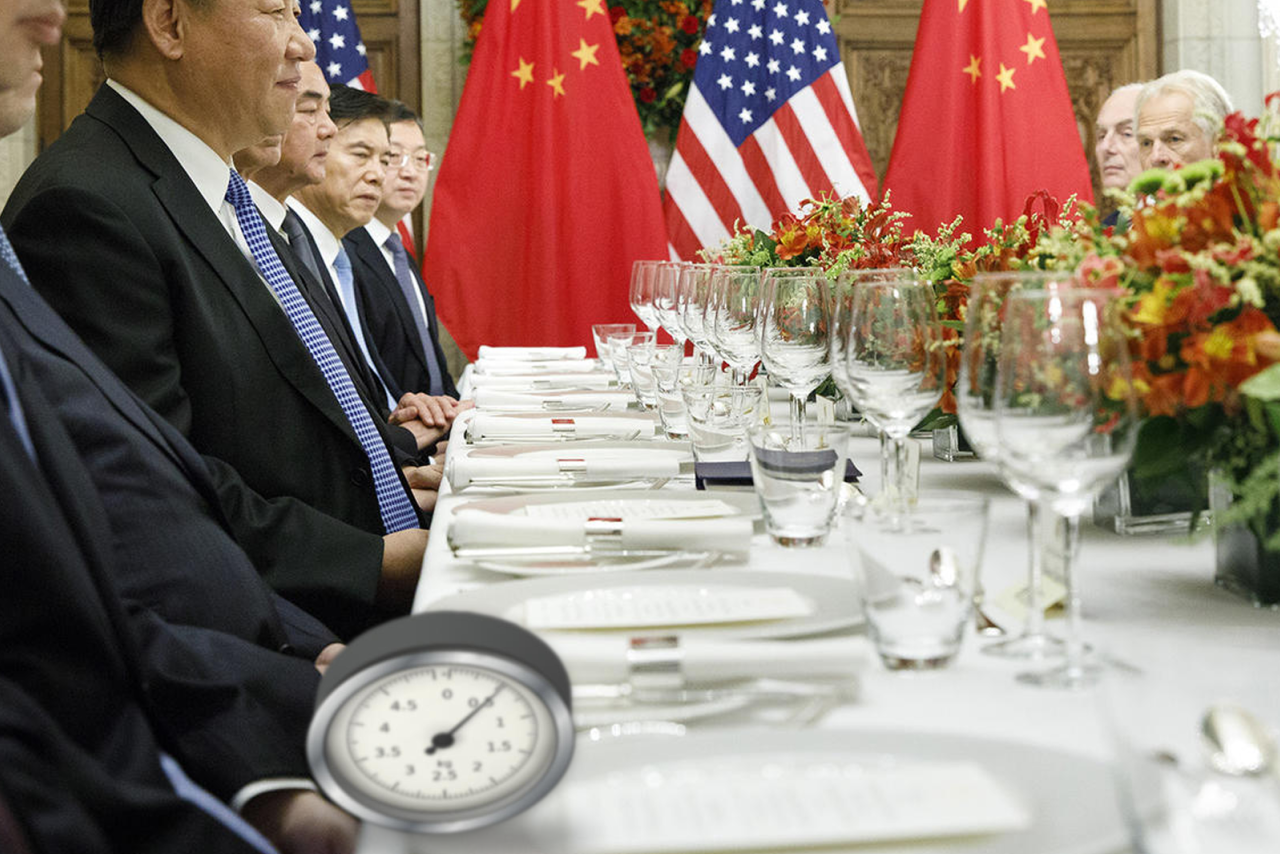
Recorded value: value=0.5 unit=kg
